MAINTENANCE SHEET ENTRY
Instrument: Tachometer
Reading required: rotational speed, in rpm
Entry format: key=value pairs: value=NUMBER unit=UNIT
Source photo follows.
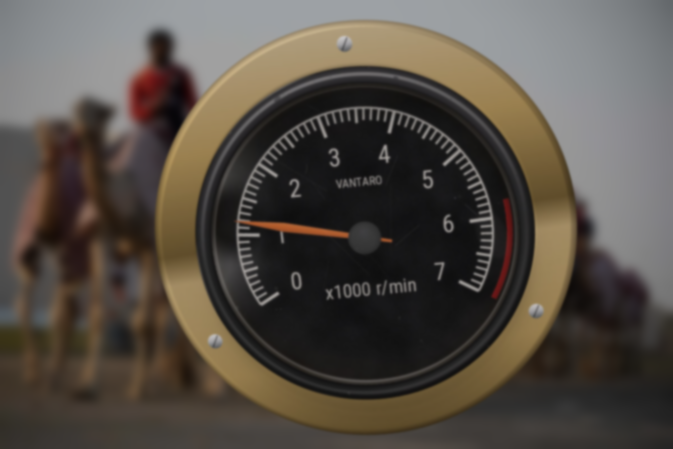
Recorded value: value=1200 unit=rpm
